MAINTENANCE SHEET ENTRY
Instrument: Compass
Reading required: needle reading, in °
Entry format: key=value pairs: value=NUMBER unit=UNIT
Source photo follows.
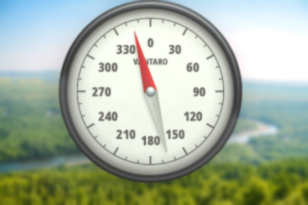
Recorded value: value=345 unit=°
